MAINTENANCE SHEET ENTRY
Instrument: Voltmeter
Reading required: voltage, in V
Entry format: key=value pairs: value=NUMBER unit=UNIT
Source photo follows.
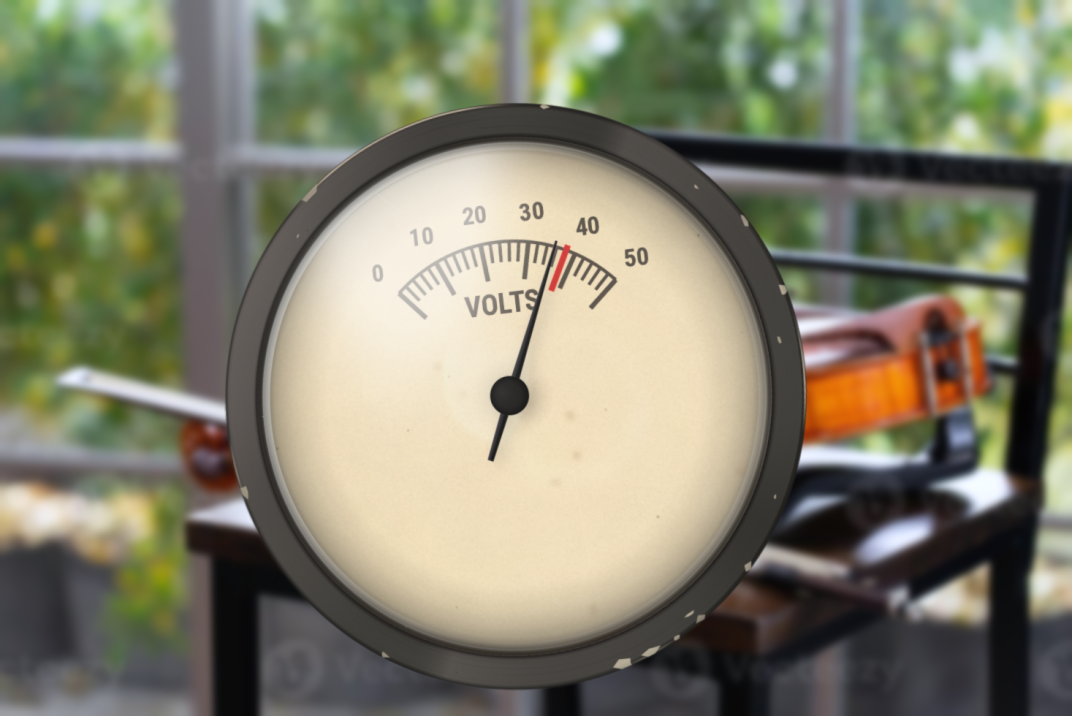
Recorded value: value=36 unit=V
